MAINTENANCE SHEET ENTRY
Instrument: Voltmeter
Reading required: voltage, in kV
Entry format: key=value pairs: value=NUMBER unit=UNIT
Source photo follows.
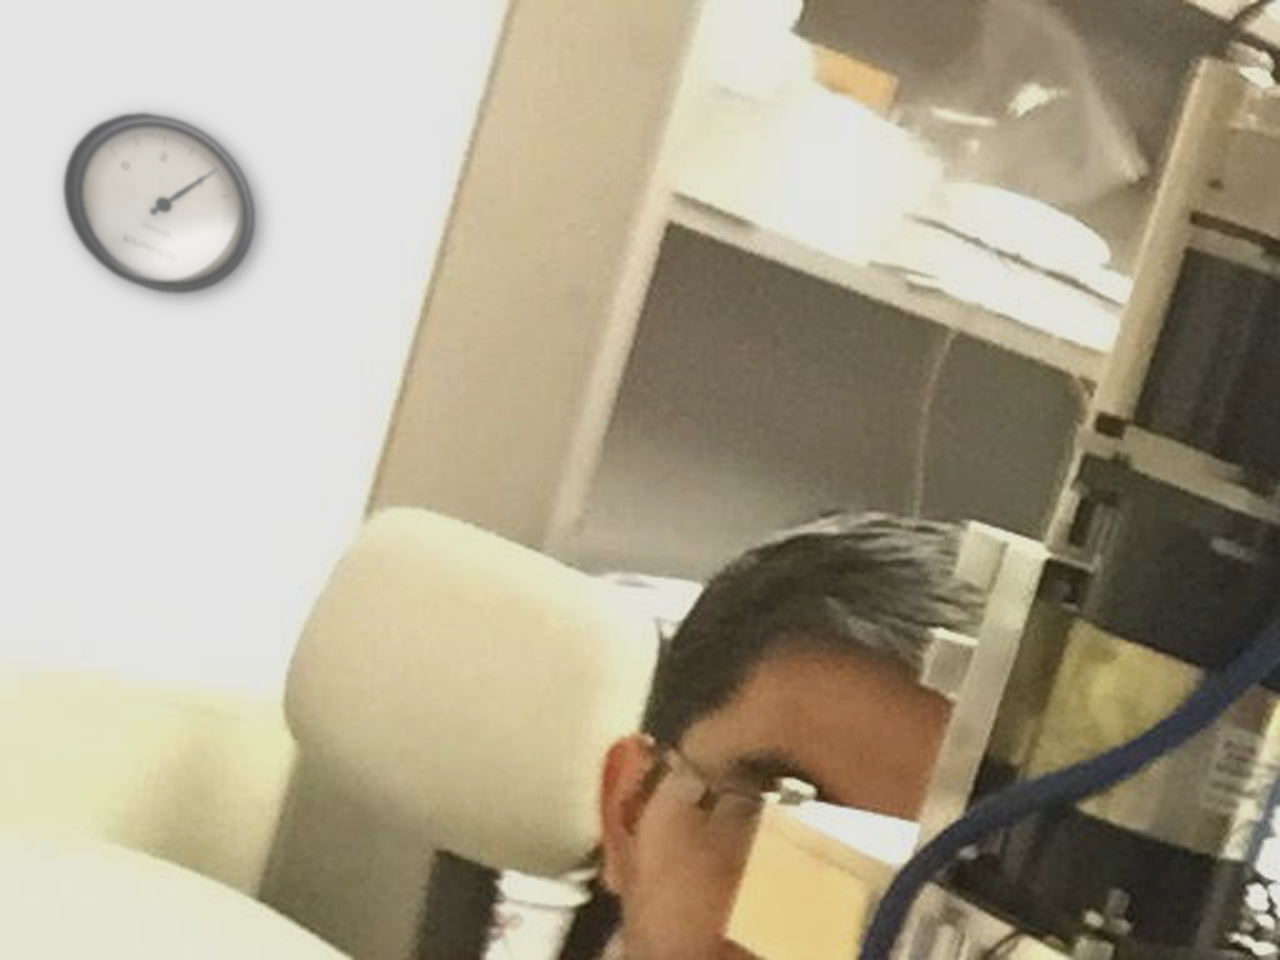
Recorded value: value=4 unit=kV
